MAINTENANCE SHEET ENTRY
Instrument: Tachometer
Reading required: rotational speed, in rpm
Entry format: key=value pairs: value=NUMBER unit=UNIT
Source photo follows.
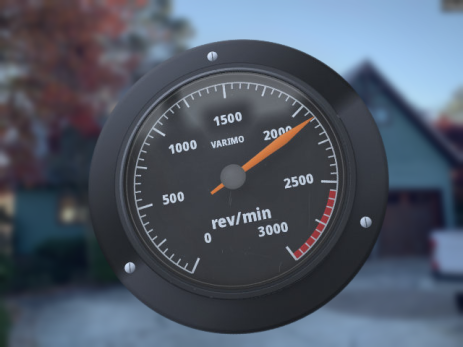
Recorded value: value=2100 unit=rpm
